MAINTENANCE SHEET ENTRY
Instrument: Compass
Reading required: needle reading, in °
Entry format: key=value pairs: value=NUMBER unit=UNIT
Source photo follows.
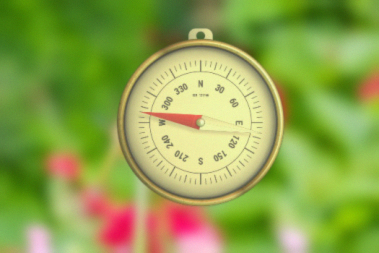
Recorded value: value=280 unit=°
